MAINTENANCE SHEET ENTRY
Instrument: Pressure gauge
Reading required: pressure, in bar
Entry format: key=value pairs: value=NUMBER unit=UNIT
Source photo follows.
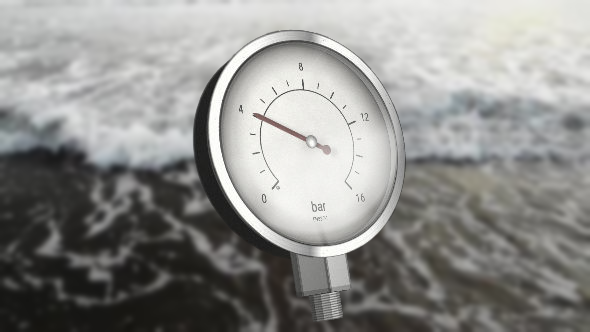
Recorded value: value=4 unit=bar
